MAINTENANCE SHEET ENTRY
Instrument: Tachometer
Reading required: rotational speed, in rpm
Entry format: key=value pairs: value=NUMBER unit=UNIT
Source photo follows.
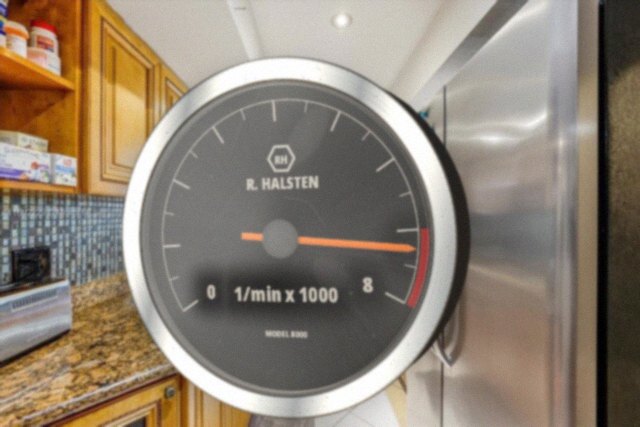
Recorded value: value=7250 unit=rpm
